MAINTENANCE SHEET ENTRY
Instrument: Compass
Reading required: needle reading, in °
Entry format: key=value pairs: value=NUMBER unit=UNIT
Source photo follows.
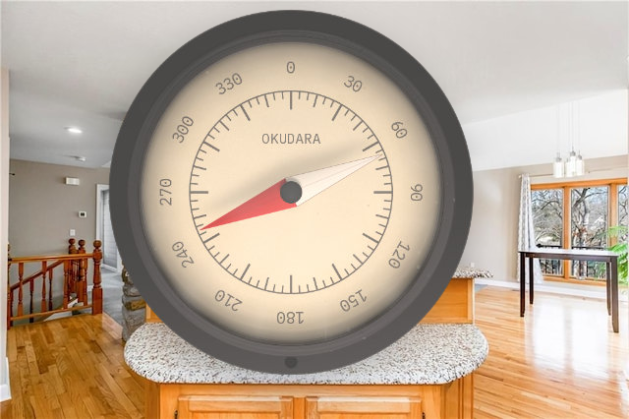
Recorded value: value=247.5 unit=°
